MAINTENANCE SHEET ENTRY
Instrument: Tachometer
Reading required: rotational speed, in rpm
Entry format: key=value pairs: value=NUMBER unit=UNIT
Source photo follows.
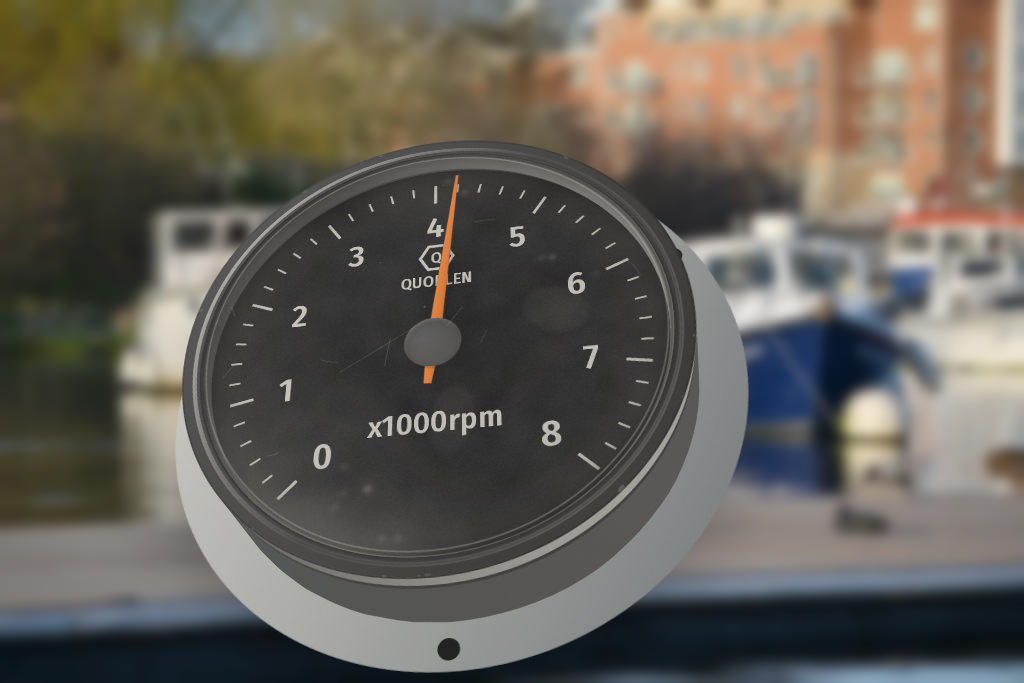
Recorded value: value=4200 unit=rpm
